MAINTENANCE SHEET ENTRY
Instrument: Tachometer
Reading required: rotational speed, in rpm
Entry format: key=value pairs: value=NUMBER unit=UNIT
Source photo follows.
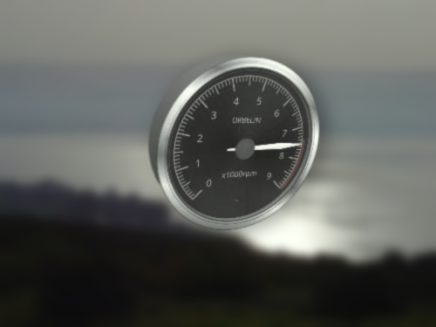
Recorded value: value=7500 unit=rpm
